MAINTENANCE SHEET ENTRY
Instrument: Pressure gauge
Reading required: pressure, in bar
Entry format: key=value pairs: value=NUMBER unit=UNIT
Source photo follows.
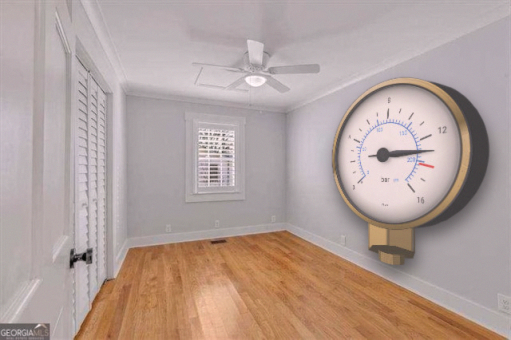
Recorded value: value=13 unit=bar
